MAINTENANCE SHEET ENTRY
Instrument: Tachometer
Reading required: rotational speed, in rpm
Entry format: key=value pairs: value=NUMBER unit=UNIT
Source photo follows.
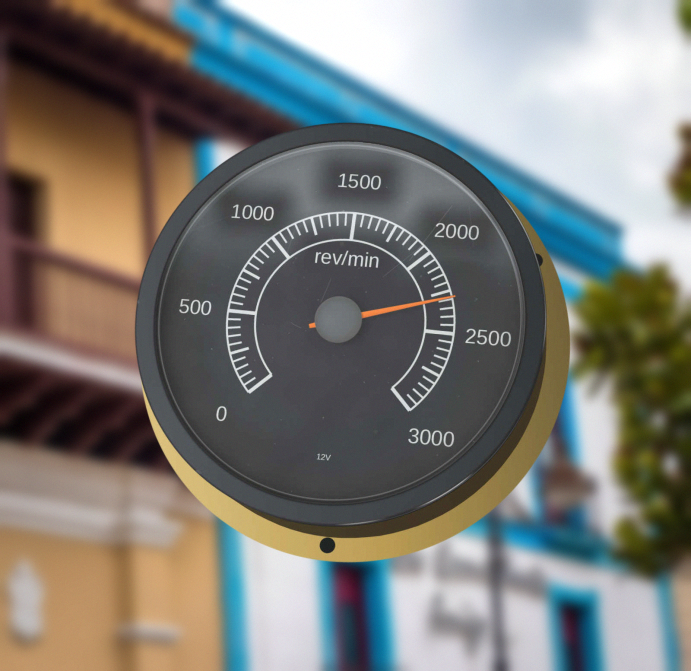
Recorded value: value=2300 unit=rpm
